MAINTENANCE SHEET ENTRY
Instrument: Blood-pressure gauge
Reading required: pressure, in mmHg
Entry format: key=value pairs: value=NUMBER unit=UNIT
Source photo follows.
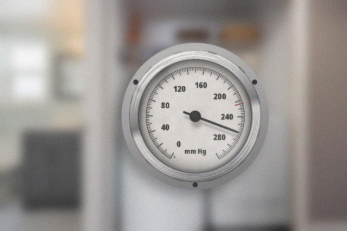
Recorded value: value=260 unit=mmHg
